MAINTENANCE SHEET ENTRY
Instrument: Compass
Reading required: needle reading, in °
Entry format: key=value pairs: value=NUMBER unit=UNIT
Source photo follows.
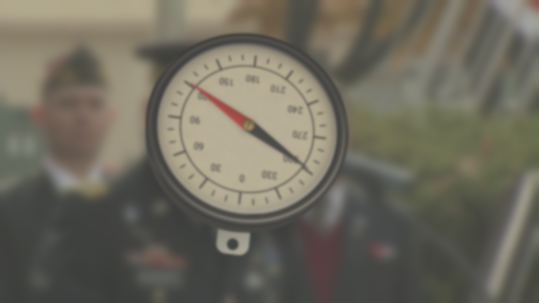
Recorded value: value=120 unit=°
